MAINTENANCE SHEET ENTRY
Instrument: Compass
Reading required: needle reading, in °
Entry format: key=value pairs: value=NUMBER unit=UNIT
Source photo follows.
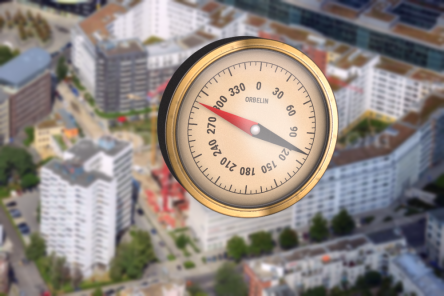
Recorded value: value=290 unit=°
